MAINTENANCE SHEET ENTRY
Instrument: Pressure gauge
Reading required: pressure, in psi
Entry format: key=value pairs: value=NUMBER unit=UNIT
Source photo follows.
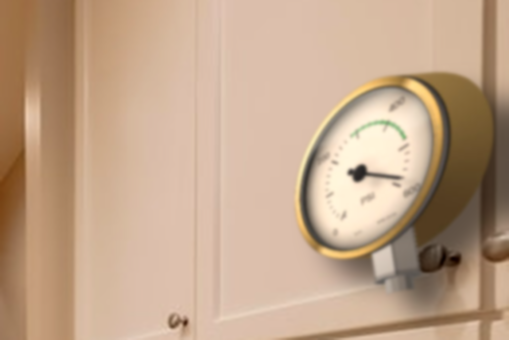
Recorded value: value=580 unit=psi
